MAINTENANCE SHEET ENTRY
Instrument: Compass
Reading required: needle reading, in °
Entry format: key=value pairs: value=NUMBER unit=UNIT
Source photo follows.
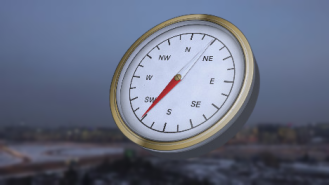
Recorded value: value=210 unit=°
